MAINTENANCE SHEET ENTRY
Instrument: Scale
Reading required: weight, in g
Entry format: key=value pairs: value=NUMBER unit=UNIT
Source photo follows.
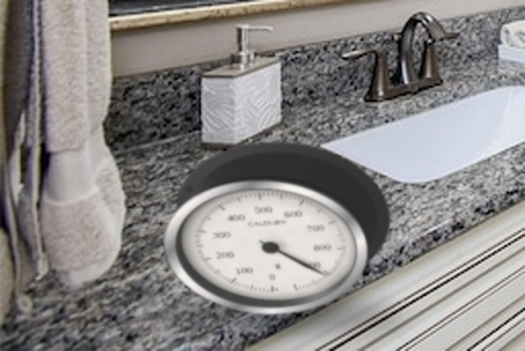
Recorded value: value=900 unit=g
